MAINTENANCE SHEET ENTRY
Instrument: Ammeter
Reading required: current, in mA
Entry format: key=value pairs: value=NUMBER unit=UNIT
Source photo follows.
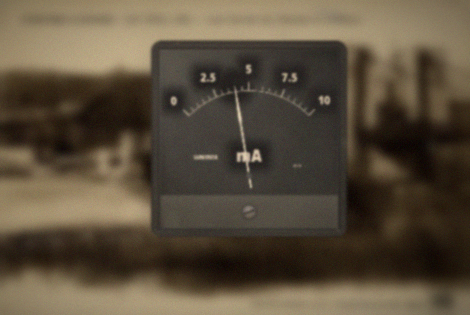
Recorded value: value=4 unit=mA
